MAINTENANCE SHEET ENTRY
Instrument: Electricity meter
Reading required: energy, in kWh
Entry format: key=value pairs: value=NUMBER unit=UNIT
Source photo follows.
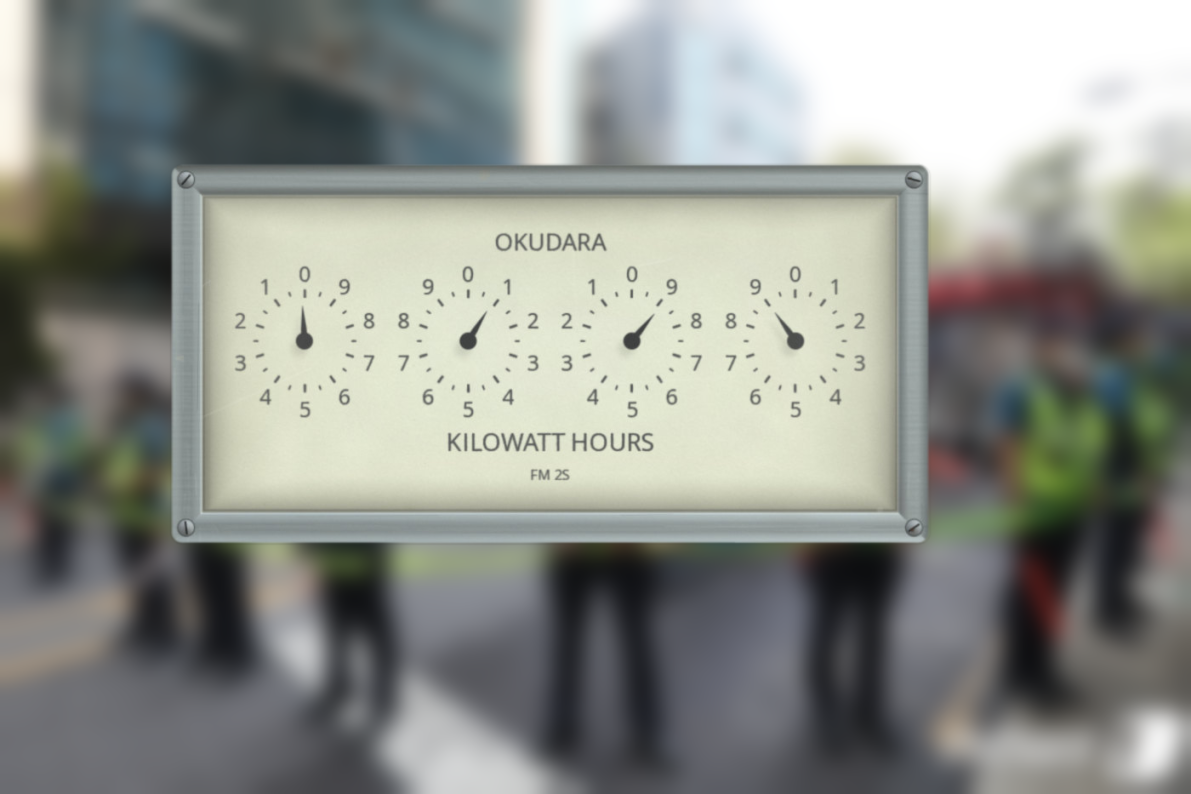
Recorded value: value=89 unit=kWh
